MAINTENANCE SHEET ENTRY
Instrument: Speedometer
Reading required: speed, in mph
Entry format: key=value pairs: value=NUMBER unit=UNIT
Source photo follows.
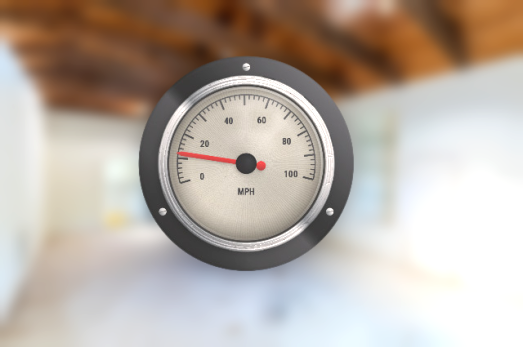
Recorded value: value=12 unit=mph
